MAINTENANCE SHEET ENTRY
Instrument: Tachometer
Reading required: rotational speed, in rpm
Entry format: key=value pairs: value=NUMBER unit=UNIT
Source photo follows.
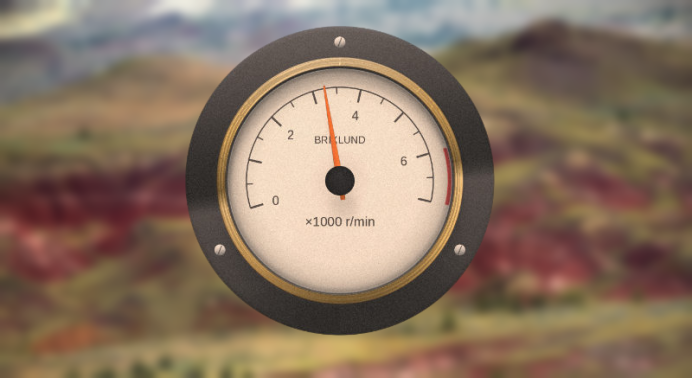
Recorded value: value=3250 unit=rpm
